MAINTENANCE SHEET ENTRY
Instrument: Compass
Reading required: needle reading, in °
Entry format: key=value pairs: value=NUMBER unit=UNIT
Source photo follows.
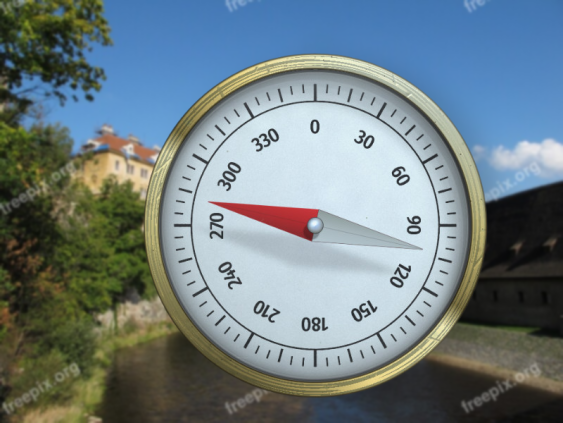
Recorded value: value=282.5 unit=°
